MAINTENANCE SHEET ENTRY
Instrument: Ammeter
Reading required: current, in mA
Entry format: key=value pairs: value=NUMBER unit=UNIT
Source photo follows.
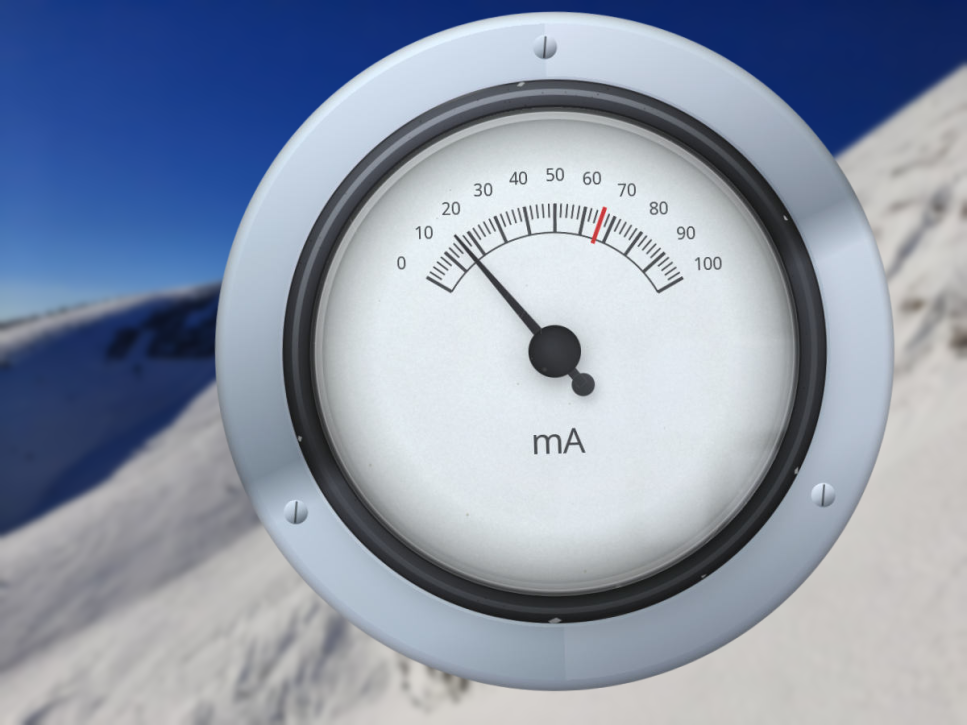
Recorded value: value=16 unit=mA
